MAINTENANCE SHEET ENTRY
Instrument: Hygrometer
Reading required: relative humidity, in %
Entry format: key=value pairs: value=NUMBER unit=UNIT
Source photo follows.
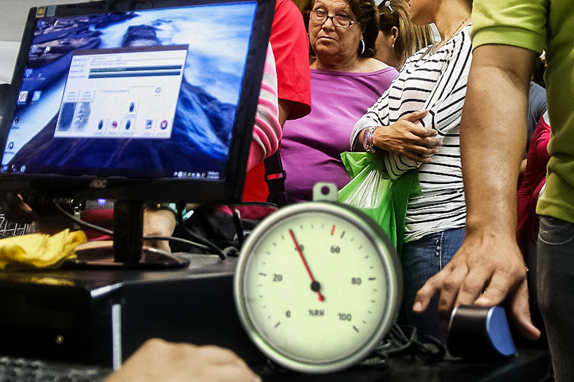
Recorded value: value=40 unit=%
